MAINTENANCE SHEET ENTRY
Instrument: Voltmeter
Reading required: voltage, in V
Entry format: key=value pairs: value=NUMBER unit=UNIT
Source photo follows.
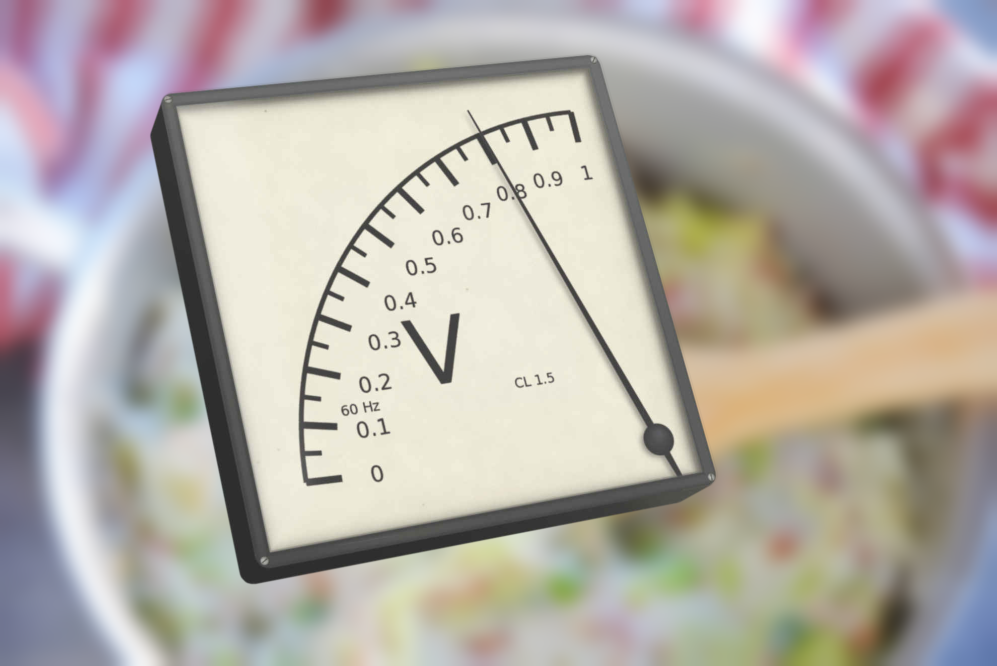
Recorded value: value=0.8 unit=V
